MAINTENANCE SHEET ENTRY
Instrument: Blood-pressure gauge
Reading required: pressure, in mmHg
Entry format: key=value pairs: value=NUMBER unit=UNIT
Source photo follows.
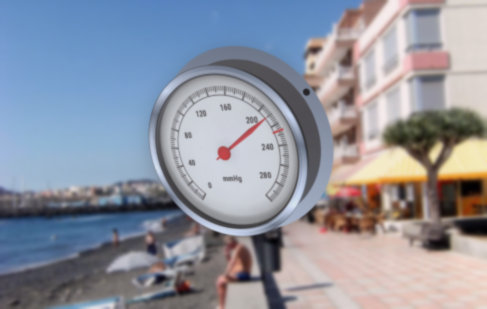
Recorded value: value=210 unit=mmHg
